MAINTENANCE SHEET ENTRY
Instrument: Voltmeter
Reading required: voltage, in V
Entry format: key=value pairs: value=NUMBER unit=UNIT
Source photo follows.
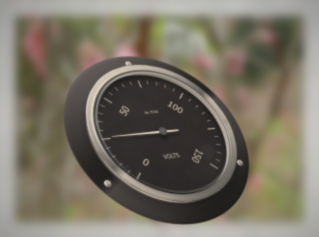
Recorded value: value=25 unit=V
